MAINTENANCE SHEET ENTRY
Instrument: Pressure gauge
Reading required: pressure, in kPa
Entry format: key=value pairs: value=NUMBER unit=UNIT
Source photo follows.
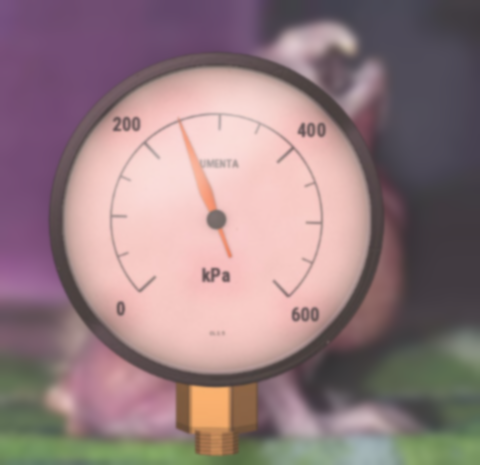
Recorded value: value=250 unit=kPa
